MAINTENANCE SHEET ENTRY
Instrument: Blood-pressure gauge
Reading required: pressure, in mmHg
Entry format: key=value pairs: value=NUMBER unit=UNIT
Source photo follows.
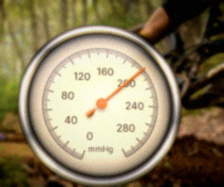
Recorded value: value=200 unit=mmHg
